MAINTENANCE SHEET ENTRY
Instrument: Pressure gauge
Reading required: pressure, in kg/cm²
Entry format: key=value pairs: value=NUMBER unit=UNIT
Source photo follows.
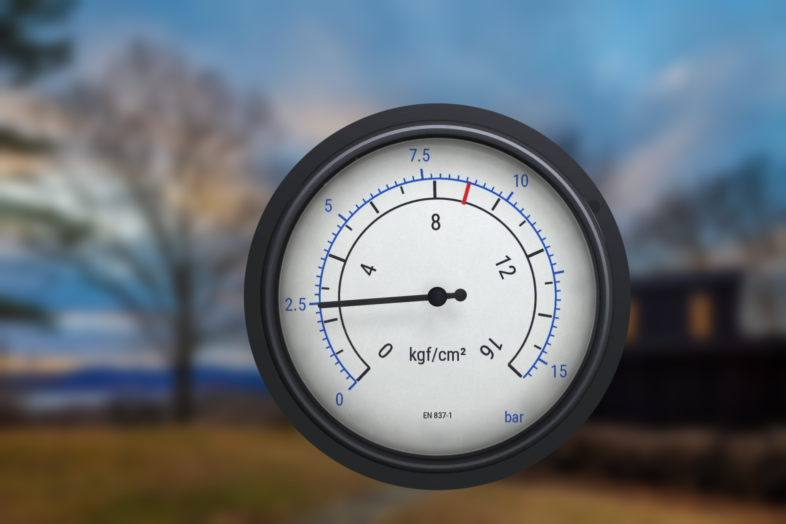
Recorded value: value=2.5 unit=kg/cm²
